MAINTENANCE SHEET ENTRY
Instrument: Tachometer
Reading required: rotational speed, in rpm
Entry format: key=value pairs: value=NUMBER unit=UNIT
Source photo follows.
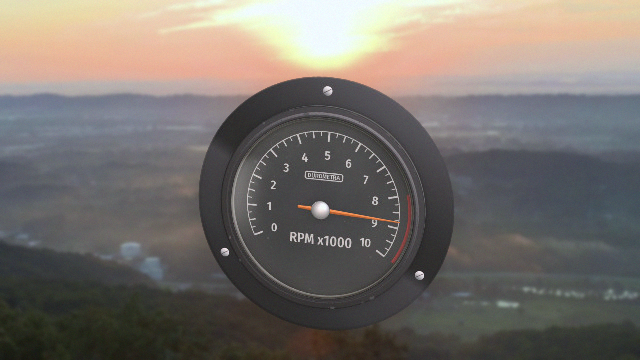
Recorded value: value=8750 unit=rpm
